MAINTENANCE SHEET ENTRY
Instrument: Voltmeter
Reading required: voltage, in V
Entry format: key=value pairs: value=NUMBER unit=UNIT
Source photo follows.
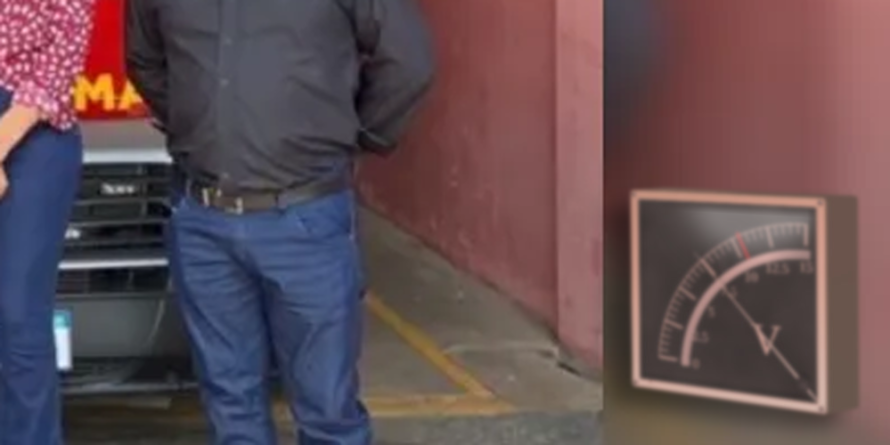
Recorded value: value=7.5 unit=V
